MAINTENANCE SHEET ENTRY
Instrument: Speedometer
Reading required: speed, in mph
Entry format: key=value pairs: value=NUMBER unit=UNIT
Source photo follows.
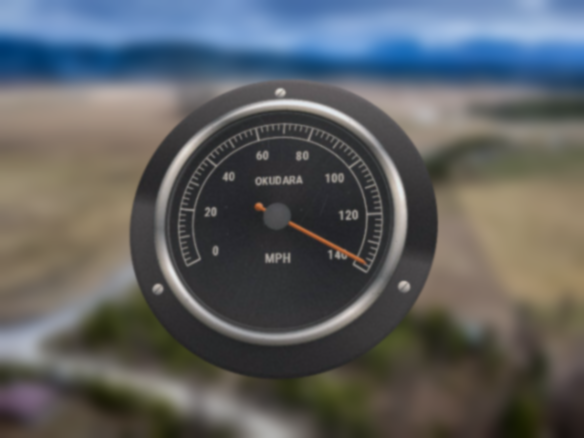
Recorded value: value=138 unit=mph
